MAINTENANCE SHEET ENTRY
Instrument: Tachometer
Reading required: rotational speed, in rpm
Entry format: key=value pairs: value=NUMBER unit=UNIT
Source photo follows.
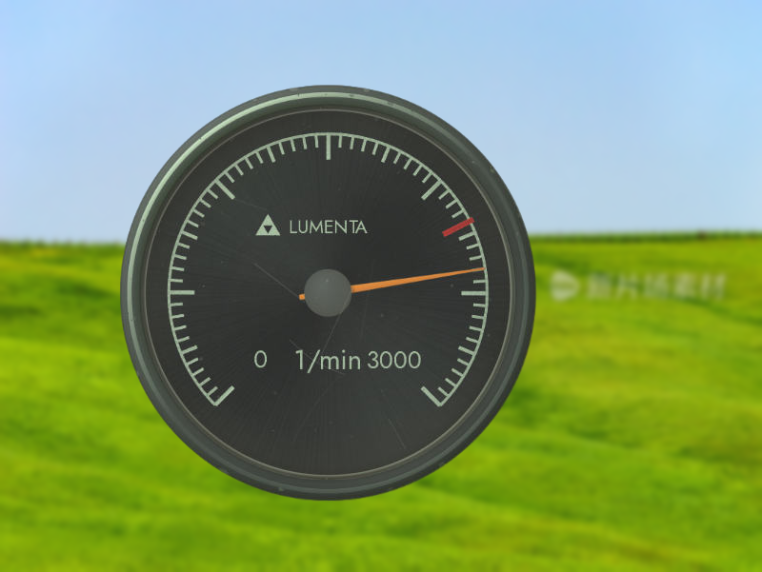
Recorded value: value=2400 unit=rpm
